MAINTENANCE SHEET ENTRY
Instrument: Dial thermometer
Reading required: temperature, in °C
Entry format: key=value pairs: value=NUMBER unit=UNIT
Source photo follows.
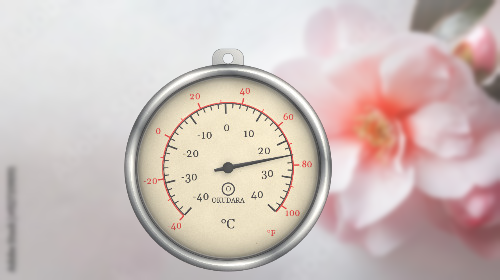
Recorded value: value=24 unit=°C
